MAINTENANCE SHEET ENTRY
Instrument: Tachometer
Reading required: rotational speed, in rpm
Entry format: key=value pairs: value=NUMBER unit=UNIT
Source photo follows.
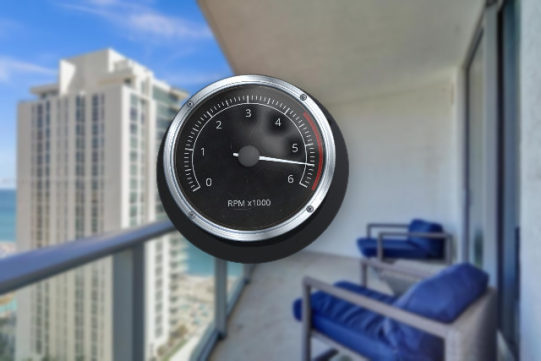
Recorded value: value=5500 unit=rpm
